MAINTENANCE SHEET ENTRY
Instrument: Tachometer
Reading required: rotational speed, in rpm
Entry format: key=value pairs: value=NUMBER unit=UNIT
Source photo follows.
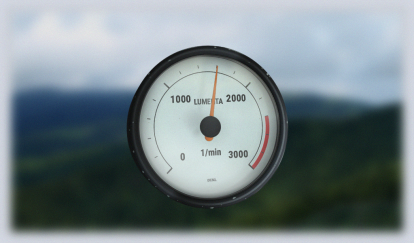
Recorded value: value=1600 unit=rpm
